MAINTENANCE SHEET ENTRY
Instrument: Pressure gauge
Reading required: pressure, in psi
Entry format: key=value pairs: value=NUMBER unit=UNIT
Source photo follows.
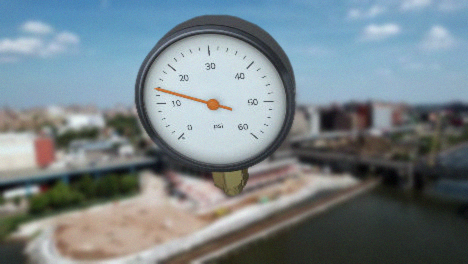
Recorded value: value=14 unit=psi
